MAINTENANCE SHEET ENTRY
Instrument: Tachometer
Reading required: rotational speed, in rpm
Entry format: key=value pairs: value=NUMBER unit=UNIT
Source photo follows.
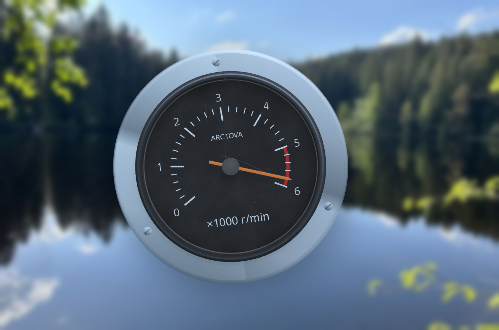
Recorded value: value=5800 unit=rpm
